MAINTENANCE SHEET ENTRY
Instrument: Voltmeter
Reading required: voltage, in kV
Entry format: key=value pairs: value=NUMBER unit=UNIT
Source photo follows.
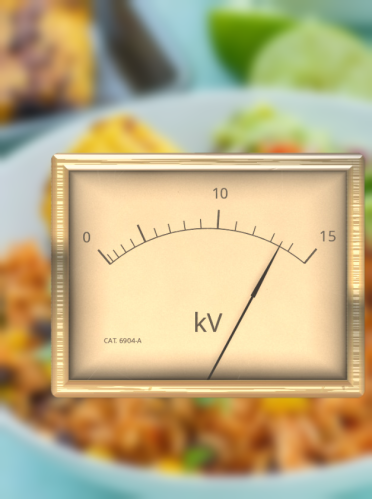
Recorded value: value=13.5 unit=kV
